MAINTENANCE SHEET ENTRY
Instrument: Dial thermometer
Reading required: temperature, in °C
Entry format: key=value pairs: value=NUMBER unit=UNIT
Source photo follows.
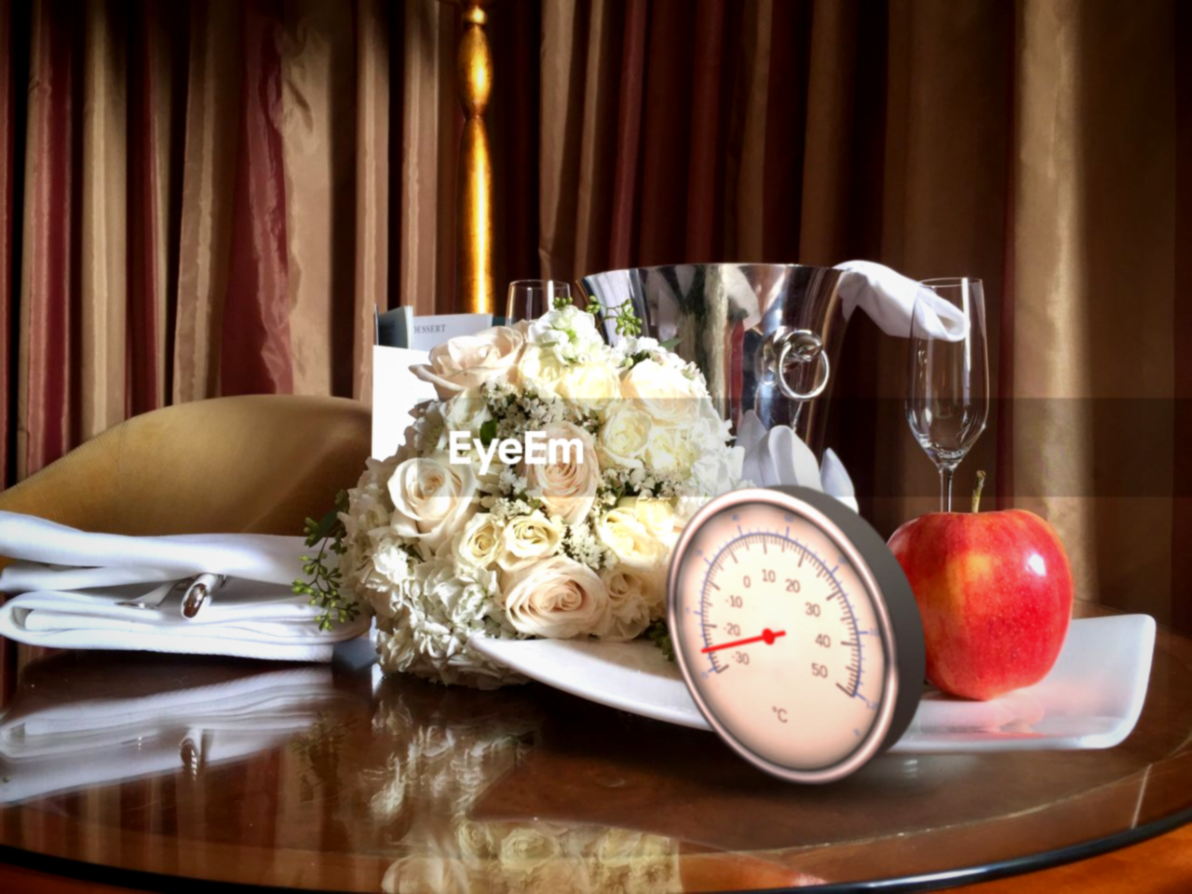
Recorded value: value=-25 unit=°C
